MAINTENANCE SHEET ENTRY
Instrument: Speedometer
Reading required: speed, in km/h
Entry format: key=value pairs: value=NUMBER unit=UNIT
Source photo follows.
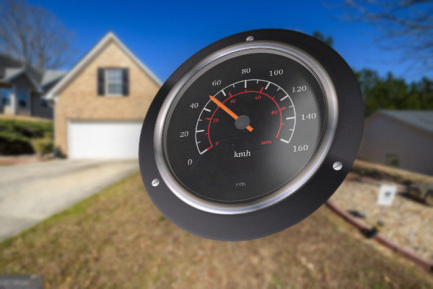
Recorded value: value=50 unit=km/h
